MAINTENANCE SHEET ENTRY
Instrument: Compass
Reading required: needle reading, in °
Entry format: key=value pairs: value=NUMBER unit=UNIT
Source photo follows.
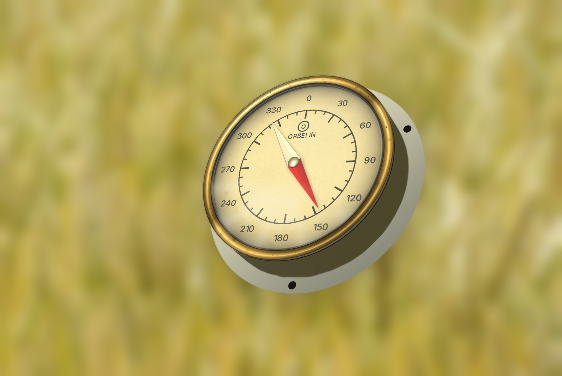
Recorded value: value=145 unit=°
